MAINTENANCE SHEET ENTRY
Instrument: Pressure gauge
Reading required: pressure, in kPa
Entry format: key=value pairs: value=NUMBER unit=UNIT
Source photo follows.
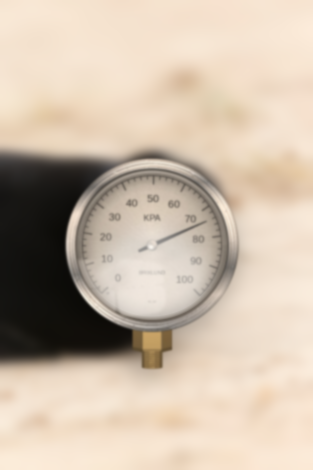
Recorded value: value=74 unit=kPa
